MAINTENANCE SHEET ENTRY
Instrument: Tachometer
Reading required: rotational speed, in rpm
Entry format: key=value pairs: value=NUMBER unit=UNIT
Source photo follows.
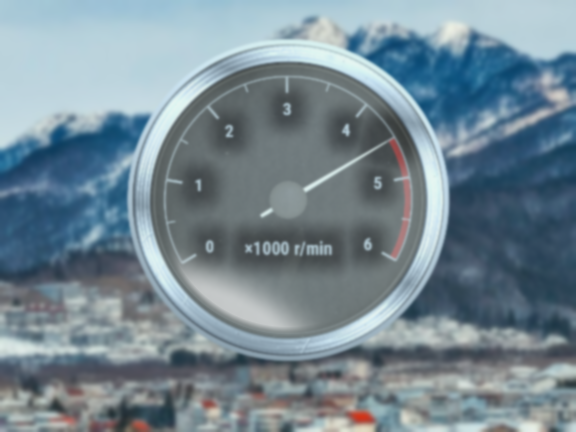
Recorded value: value=4500 unit=rpm
